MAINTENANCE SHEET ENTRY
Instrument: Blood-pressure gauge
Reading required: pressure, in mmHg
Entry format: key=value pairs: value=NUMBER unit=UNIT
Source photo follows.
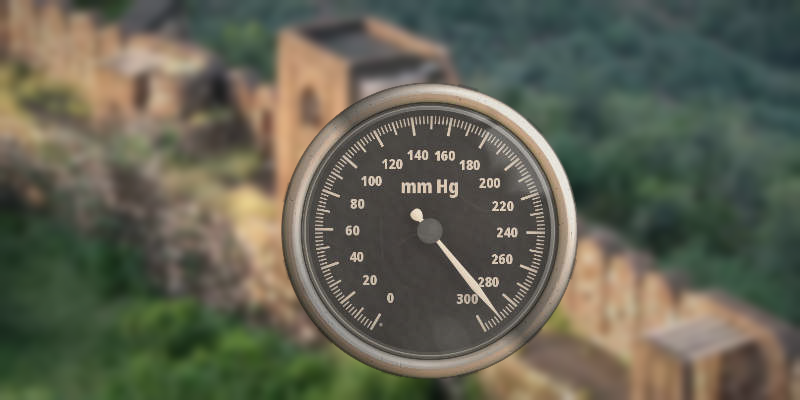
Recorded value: value=290 unit=mmHg
